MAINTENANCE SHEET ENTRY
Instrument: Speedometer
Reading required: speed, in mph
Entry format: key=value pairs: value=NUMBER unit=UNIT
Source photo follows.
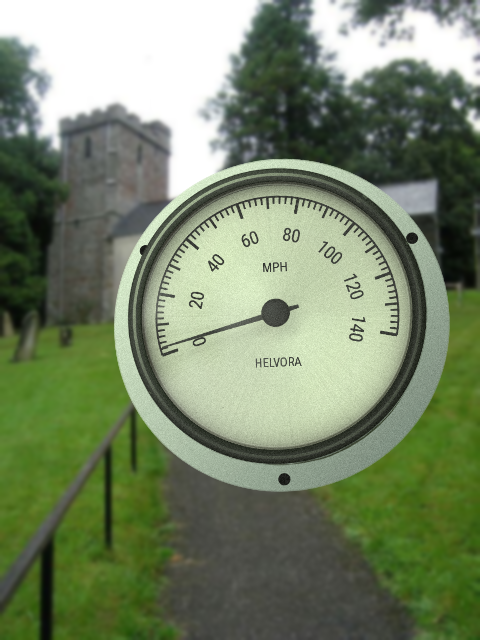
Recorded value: value=2 unit=mph
